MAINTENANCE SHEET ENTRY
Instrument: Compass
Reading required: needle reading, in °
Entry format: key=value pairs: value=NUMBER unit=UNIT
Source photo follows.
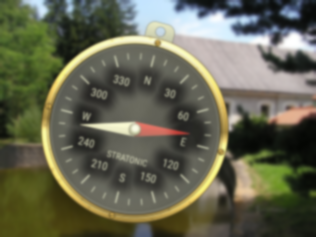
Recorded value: value=80 unit=°
